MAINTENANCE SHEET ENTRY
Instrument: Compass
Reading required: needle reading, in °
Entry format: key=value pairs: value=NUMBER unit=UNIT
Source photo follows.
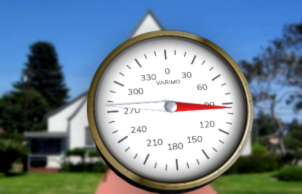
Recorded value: value=95 unit=°
